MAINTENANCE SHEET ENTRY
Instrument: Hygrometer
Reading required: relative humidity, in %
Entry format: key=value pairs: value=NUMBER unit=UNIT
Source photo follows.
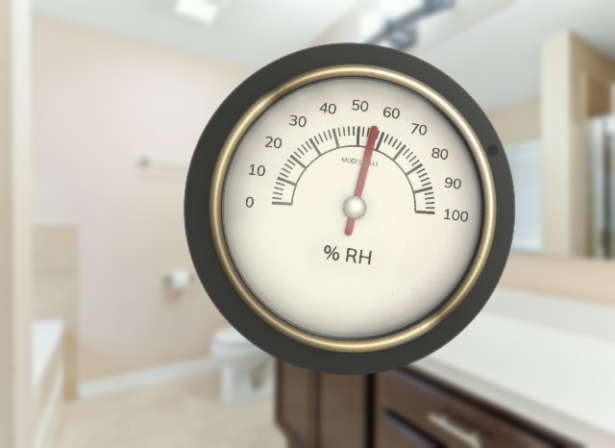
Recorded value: value=56 unit=%
